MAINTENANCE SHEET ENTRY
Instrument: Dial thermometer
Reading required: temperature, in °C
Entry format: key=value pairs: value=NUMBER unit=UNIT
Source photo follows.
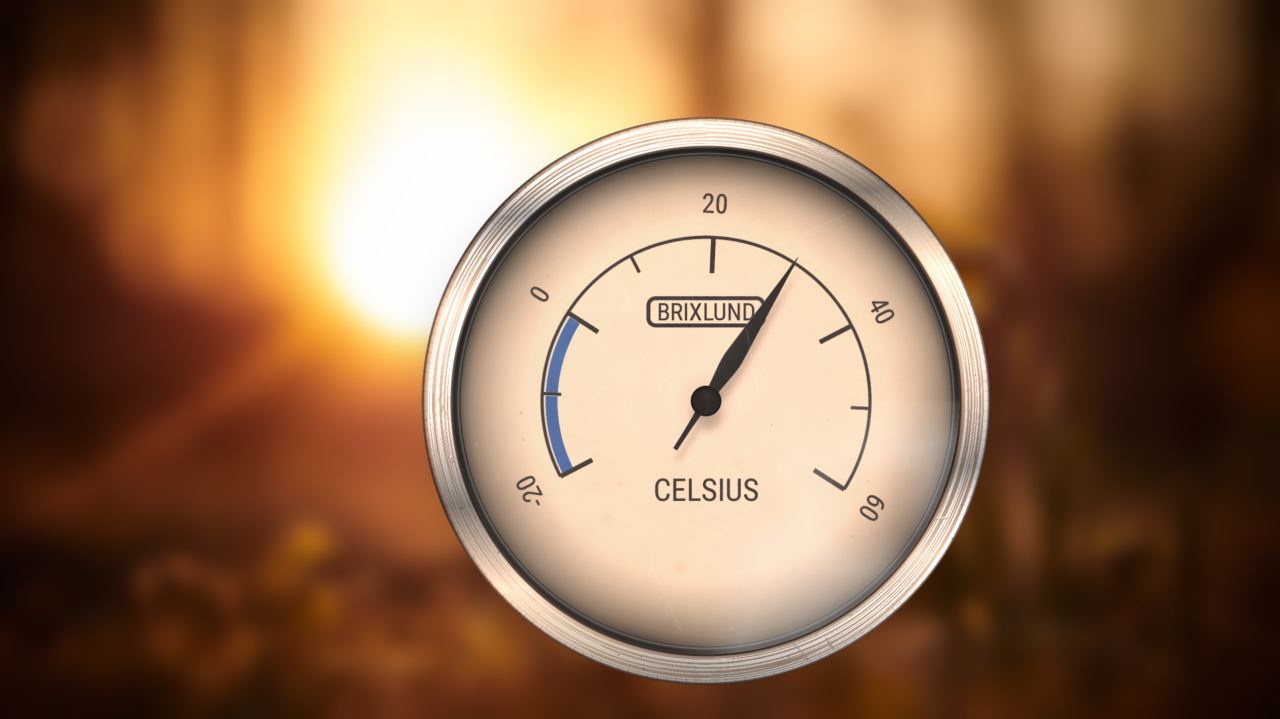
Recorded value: value=30 unit=°C
